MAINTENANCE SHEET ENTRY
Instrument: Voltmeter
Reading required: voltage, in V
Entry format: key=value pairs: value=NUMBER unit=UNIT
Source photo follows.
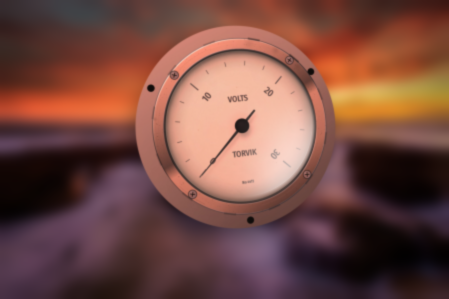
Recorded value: value=0 unit=V
